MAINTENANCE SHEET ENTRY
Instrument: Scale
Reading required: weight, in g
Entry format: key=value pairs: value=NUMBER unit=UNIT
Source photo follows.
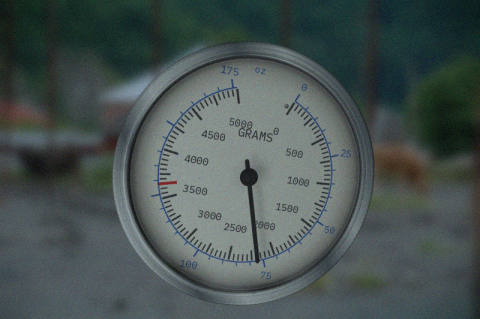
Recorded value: value=2200 unit=g
